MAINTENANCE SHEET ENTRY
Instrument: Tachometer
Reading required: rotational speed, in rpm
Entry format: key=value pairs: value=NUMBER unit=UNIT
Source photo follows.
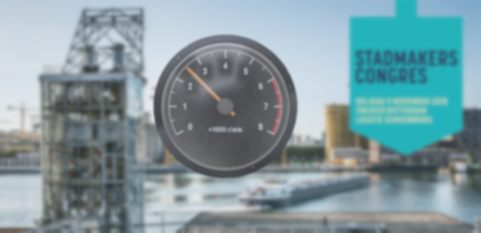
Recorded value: value=2500 unit=rpm
